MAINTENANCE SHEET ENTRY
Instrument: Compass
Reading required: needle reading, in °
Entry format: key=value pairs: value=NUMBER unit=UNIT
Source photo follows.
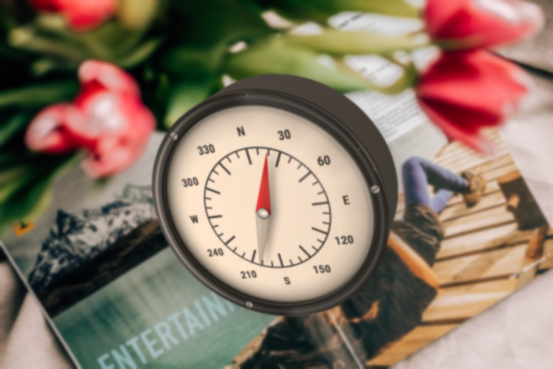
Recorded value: value=20 unit=°
